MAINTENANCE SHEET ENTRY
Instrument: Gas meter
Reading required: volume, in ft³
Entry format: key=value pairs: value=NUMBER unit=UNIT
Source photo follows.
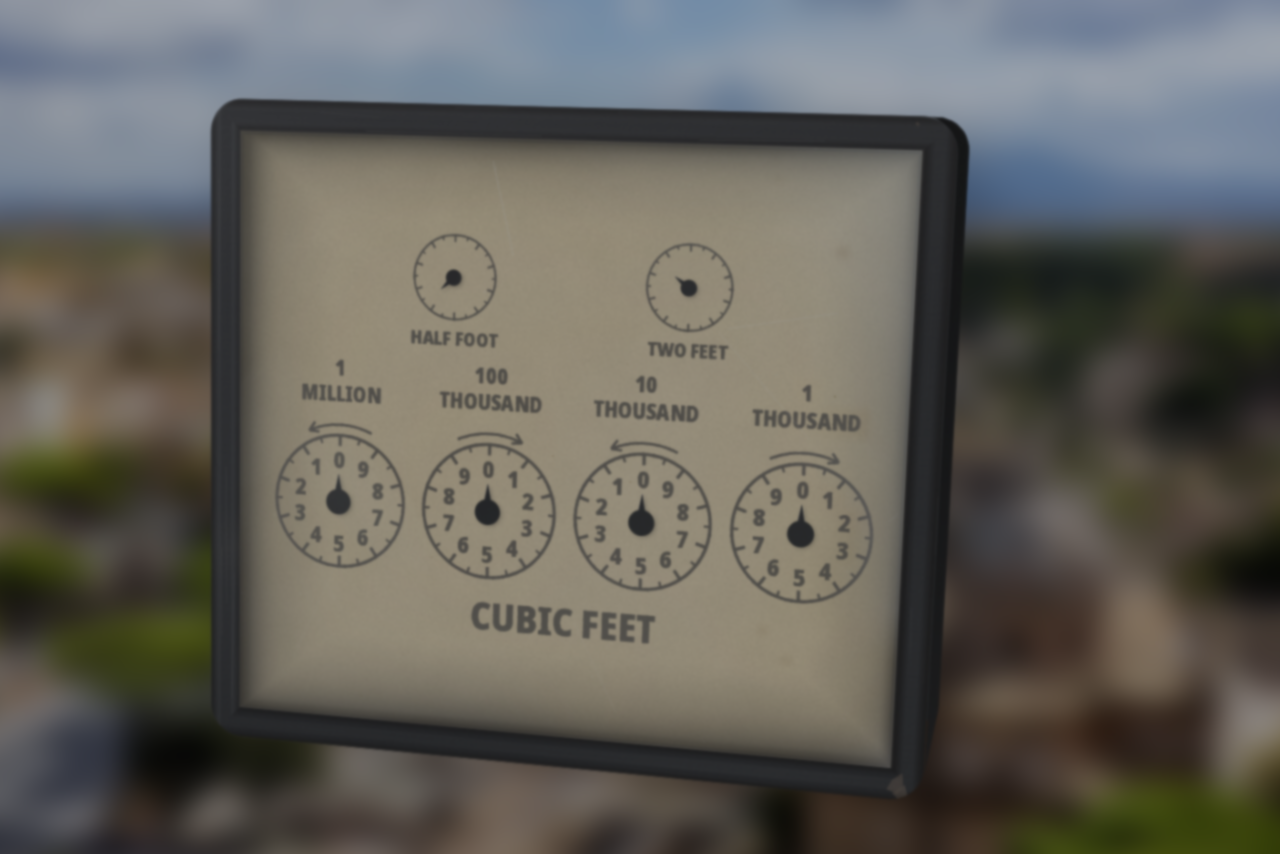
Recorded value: value=0 unit=ft³
